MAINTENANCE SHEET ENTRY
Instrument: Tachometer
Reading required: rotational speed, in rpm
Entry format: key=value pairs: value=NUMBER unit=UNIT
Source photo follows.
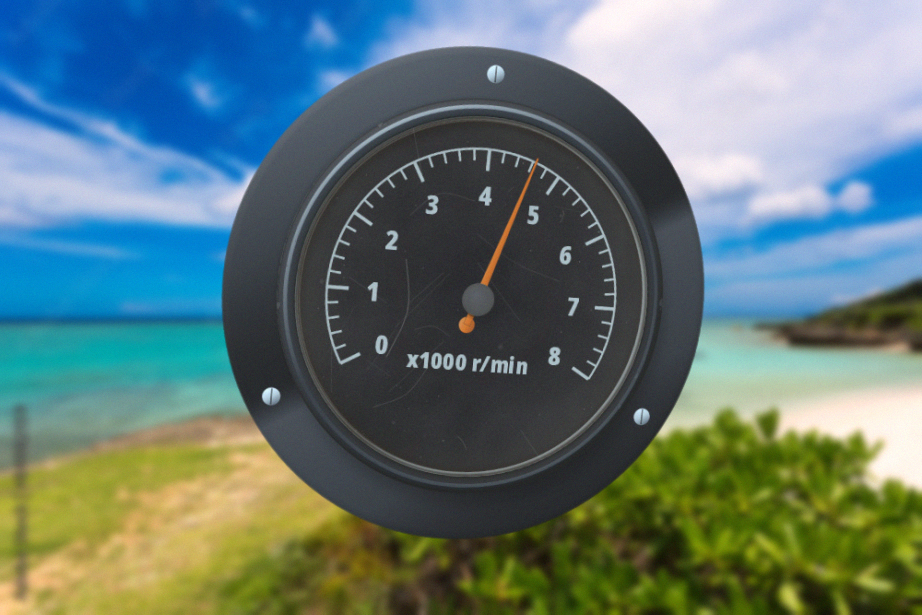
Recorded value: value=4600 unit=rpm
